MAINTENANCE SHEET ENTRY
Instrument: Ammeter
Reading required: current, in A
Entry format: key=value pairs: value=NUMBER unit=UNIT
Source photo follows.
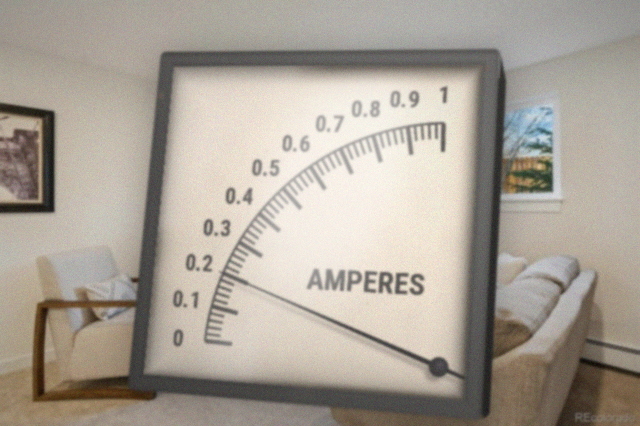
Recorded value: value=0.2 unit=A
